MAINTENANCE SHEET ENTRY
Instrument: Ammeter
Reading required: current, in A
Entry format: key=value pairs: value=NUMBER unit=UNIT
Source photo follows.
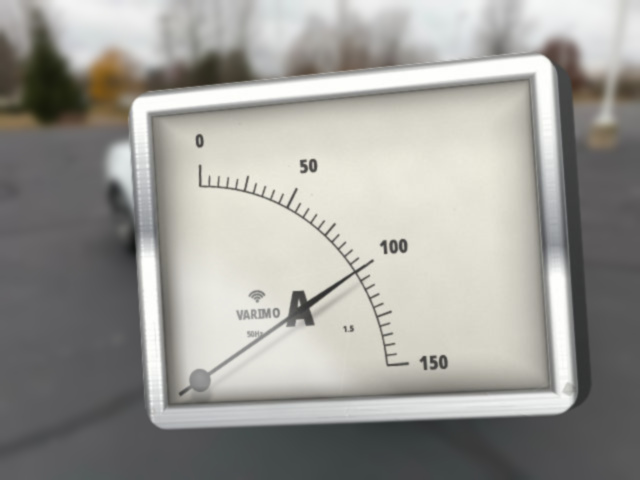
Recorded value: value=100 unit=A
